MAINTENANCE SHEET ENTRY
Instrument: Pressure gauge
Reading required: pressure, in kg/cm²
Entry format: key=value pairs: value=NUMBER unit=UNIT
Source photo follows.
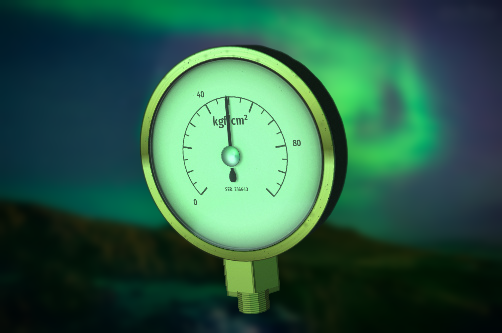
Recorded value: value=50 unit=kg/cm²
